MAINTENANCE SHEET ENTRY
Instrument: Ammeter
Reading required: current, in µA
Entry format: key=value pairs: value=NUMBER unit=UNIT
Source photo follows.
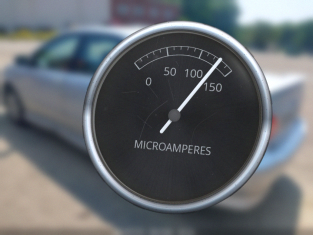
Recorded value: value=130 unit=µA
